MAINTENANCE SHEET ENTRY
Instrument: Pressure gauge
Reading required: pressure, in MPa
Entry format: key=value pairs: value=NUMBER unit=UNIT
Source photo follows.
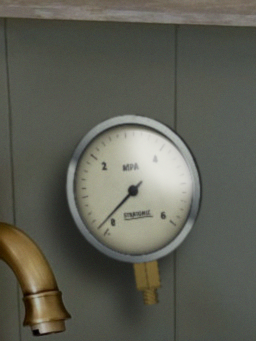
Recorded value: value=0.2 unit=MPa
